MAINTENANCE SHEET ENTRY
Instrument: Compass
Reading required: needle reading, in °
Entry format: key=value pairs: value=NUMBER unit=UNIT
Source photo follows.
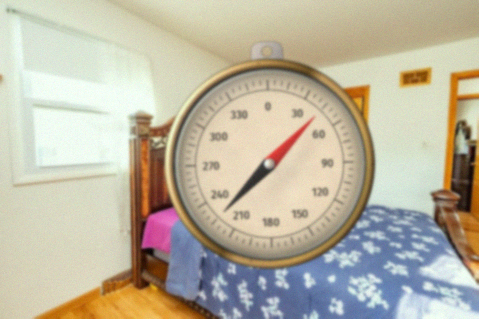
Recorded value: value=45 unit=°
